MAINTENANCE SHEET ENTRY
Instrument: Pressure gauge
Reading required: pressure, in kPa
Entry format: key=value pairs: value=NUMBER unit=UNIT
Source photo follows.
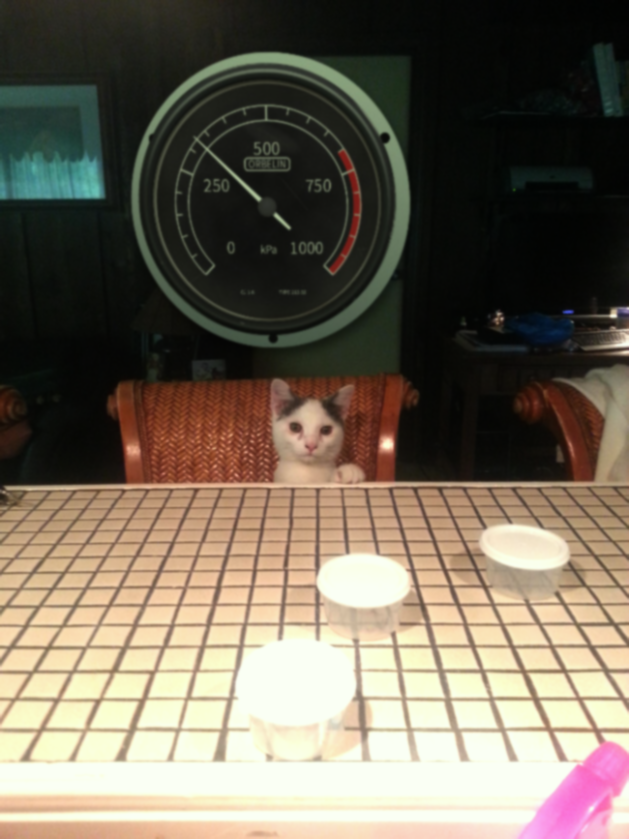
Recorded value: value=325 unit=kPa
